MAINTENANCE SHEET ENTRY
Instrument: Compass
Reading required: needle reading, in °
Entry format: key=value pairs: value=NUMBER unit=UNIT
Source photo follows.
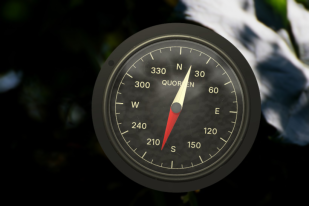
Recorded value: value=195 unit=°
